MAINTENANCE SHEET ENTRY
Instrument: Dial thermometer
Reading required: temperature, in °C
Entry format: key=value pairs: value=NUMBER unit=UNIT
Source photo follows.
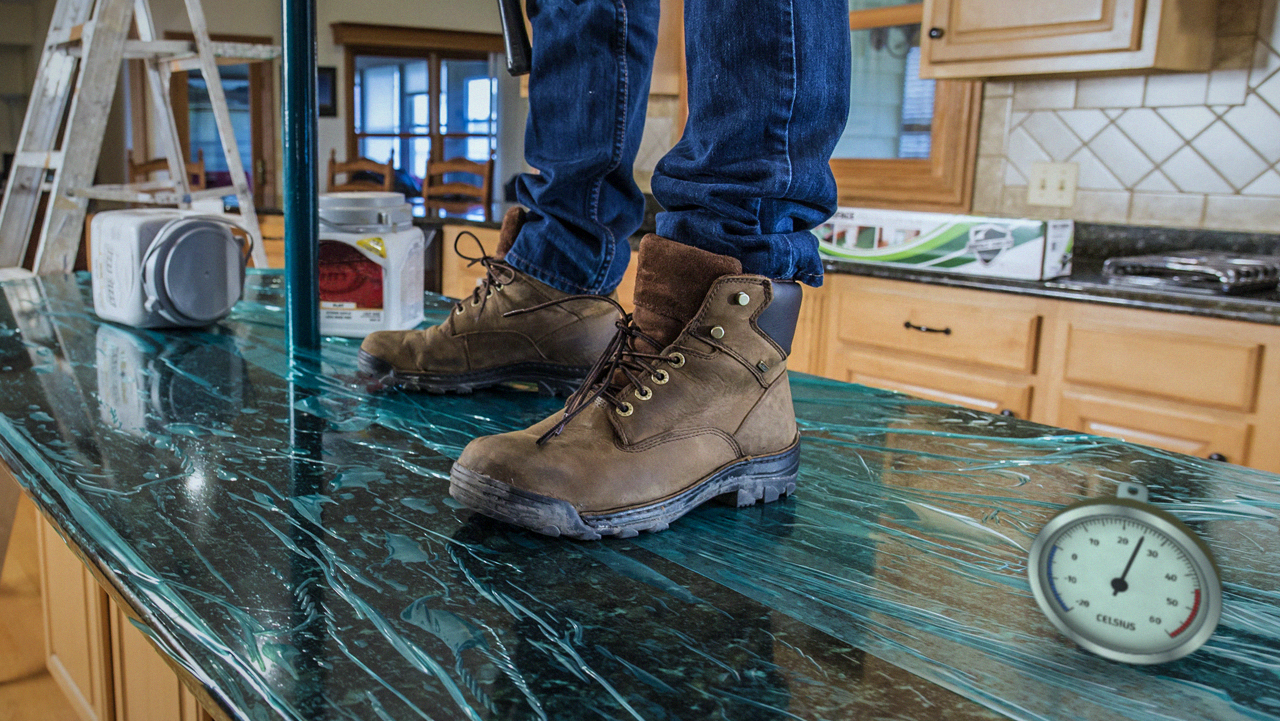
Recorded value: value=25 unit=°C
